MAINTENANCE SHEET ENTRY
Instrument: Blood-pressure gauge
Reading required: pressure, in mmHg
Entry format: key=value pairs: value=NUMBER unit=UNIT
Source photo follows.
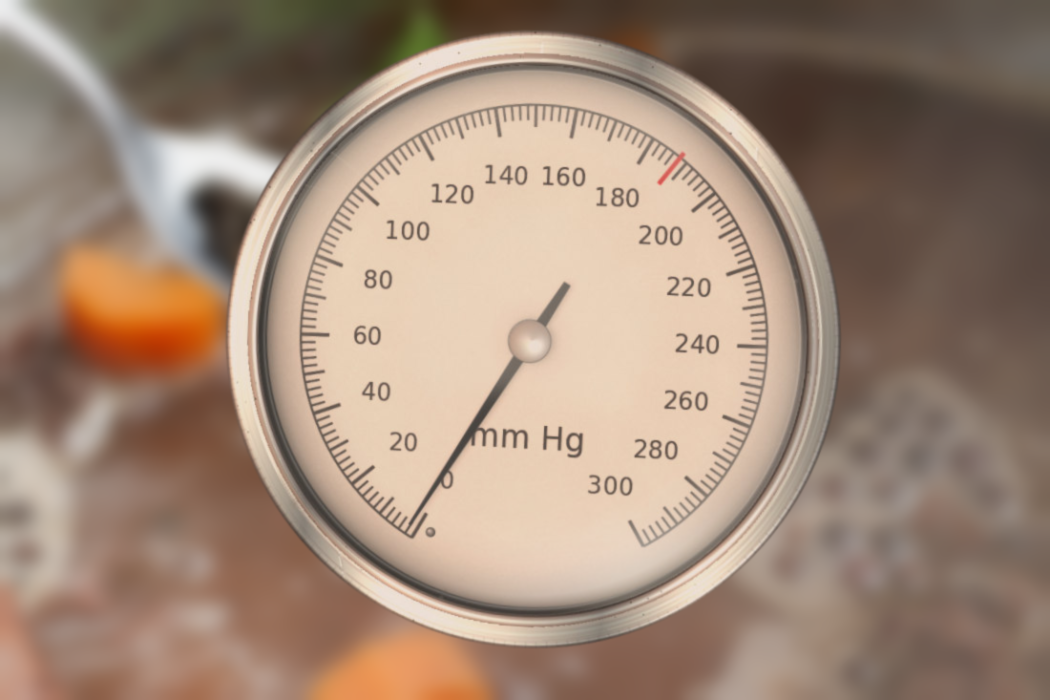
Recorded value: value=2 unit=mmHg
